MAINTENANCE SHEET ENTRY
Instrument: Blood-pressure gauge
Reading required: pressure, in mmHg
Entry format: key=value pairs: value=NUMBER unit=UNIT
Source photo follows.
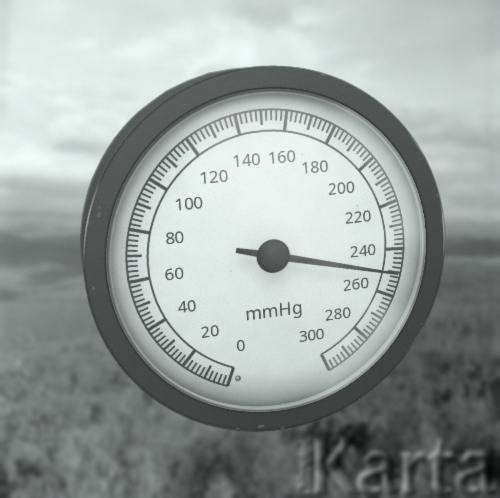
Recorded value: value=250 unit=mmHg
